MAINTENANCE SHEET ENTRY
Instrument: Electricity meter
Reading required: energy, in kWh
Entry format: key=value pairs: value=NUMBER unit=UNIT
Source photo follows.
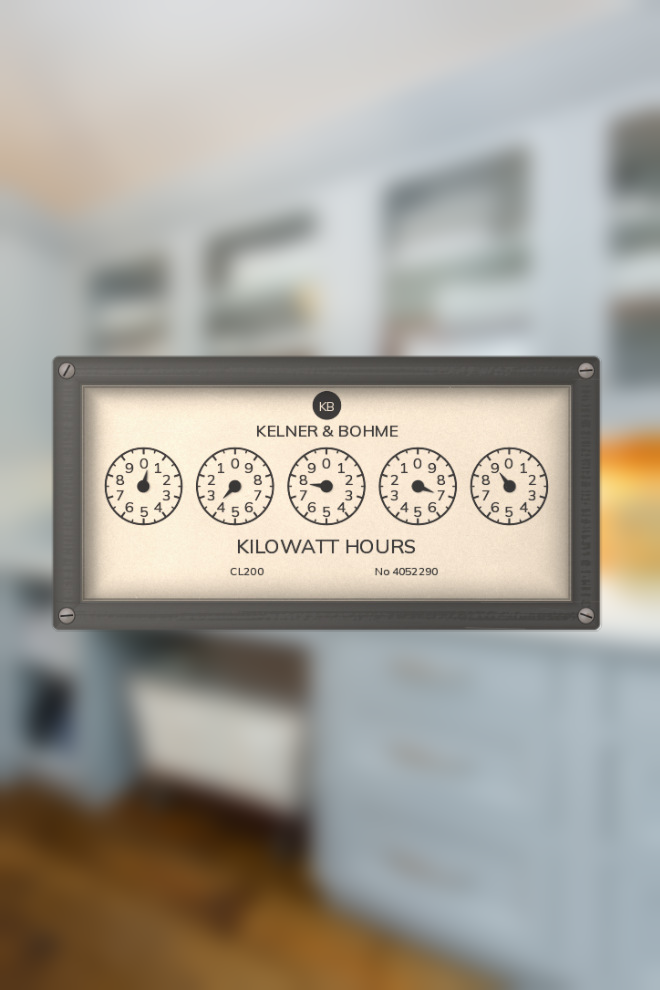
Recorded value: value=3769 unit=kWh
